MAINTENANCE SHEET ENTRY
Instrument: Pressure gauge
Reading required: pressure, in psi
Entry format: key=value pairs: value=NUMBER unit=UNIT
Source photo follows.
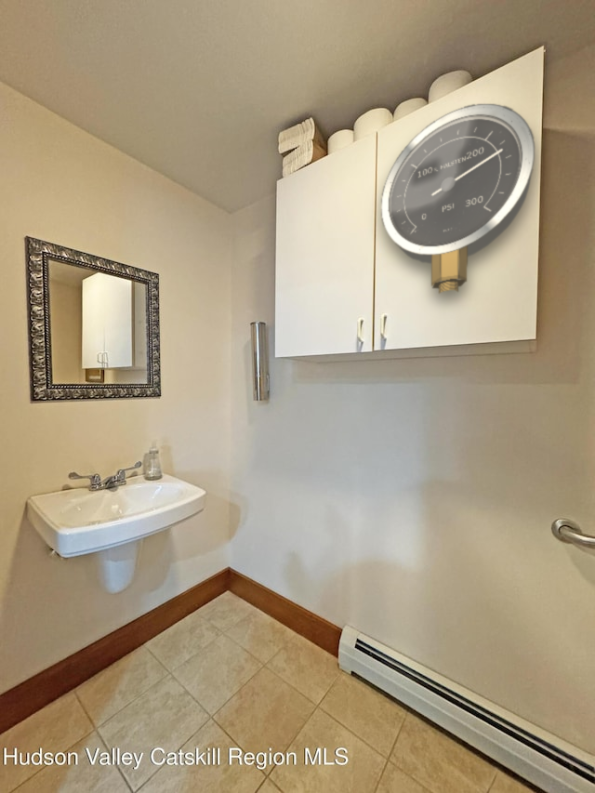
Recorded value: value=230 unit=psi
